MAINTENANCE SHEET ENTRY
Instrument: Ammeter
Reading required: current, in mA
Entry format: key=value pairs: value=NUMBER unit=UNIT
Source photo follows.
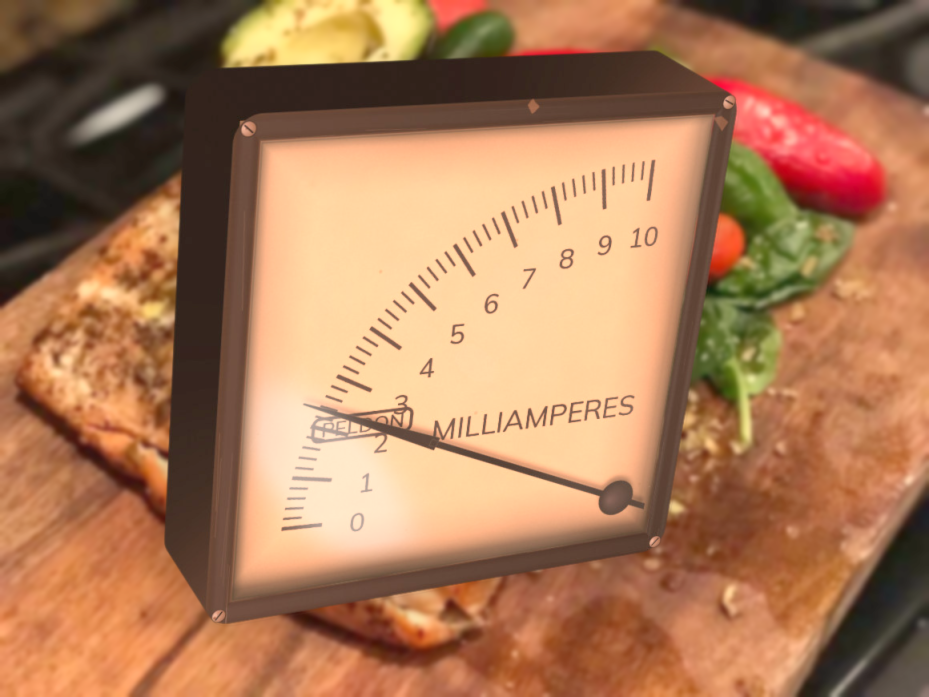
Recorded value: value=2.4 unit=mA
